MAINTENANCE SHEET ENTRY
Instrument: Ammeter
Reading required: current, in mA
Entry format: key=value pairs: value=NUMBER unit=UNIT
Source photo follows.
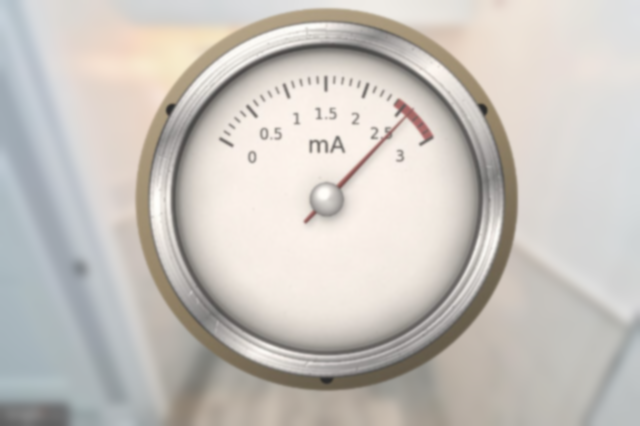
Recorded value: value=2.6 unit=mA
